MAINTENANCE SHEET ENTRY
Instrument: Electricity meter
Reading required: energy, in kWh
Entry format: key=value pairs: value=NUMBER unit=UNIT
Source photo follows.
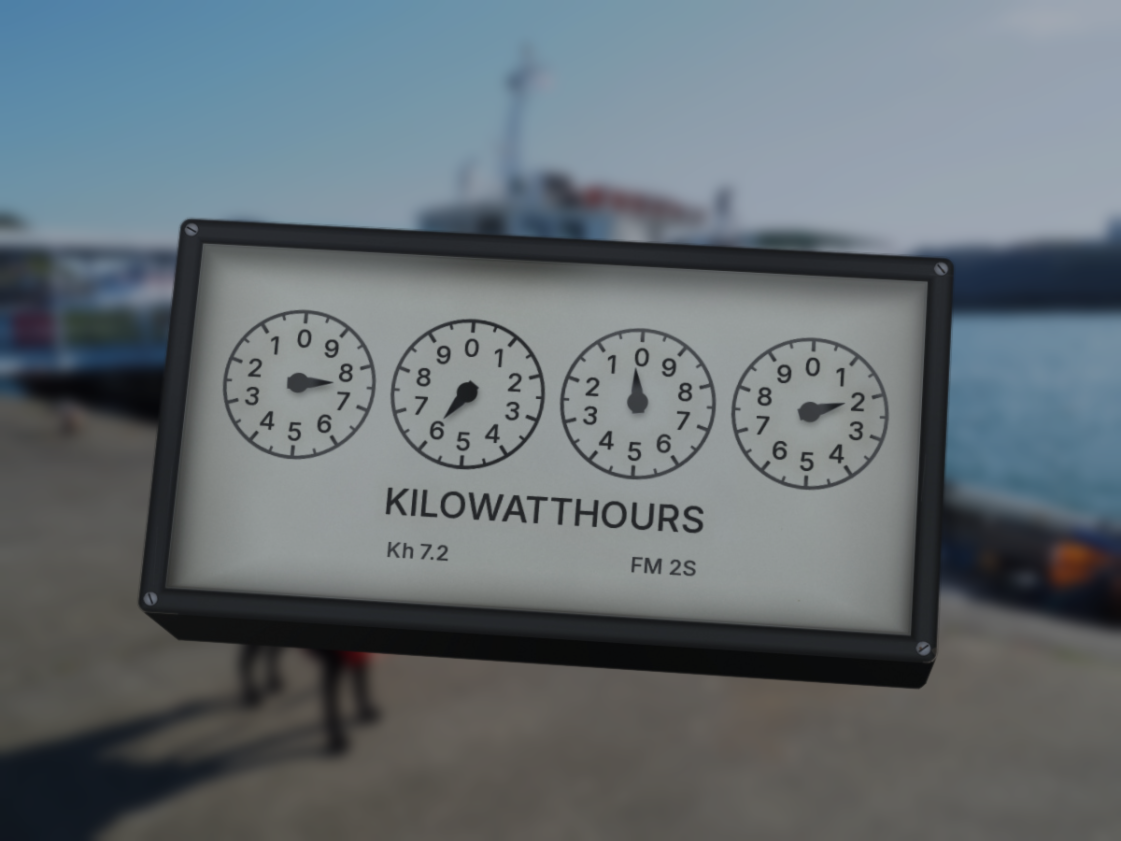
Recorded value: value=7602 unit=kWh
